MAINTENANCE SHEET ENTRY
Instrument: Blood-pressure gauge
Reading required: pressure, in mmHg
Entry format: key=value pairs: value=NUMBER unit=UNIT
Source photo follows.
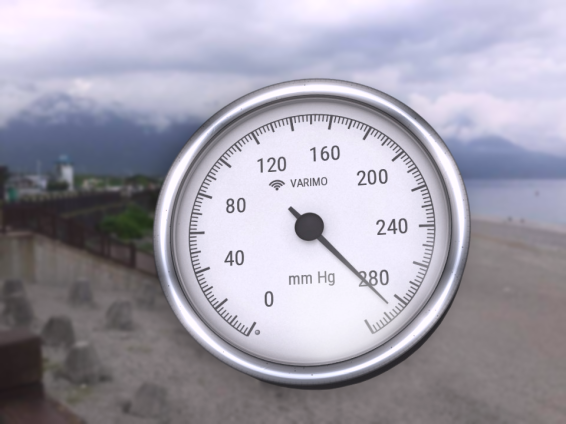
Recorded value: value=286 unit=mmHg
